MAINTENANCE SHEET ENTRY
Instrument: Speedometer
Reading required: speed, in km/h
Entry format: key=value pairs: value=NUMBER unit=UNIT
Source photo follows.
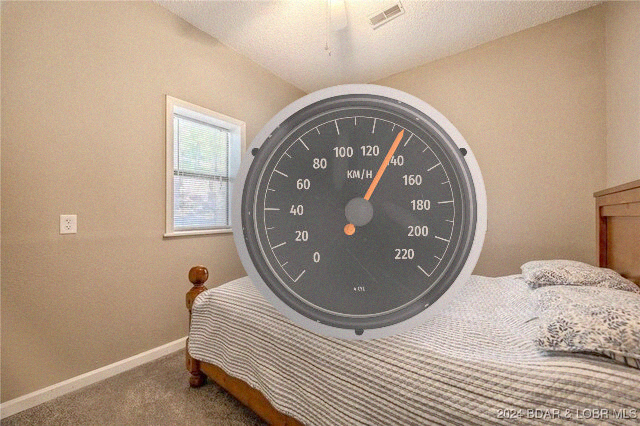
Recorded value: value=135 unit=km/h
